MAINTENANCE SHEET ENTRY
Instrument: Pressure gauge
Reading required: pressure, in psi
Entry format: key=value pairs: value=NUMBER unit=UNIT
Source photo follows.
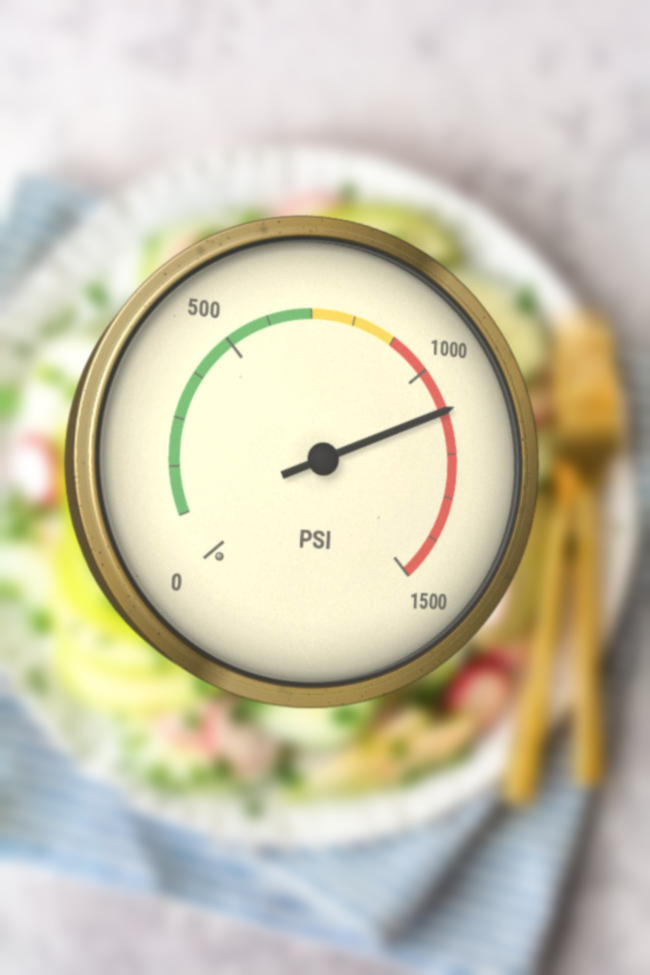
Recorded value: value=1100 unit=psi
